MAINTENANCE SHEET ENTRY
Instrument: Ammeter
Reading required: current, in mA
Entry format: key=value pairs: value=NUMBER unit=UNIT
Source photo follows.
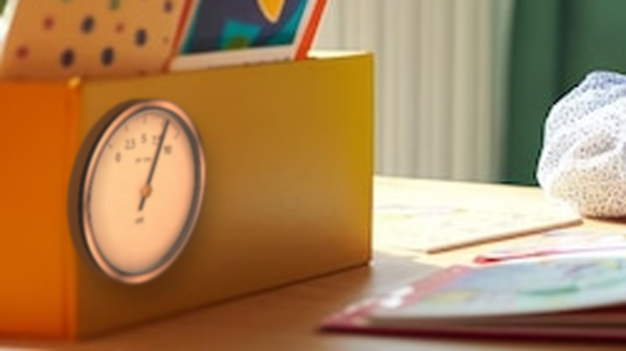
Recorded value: value=7.5 unit=mA
